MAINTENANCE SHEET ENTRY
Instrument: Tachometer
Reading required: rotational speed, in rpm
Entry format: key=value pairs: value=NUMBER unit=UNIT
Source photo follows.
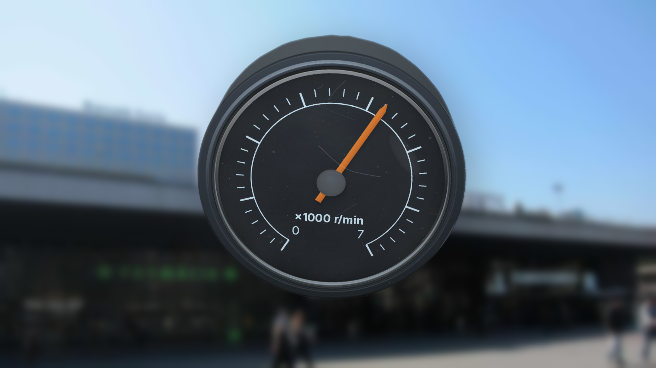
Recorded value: value=4200 unit=rpm
